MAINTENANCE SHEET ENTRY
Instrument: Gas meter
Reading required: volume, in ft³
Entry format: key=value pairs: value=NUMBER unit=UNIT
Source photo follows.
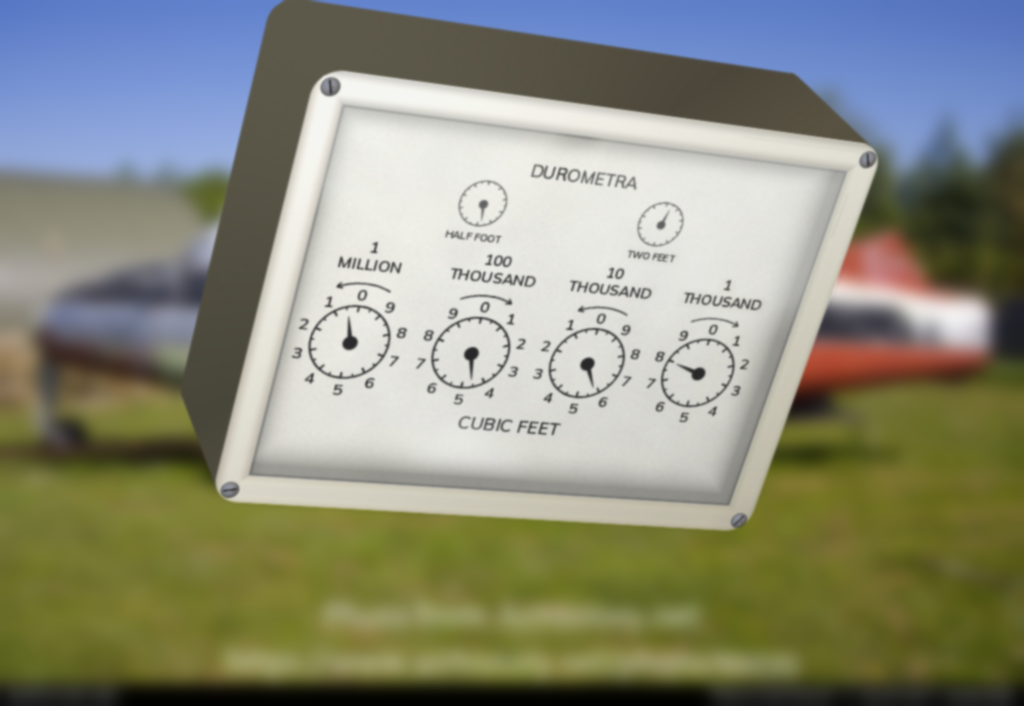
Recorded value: value=45800 unit=ft³
